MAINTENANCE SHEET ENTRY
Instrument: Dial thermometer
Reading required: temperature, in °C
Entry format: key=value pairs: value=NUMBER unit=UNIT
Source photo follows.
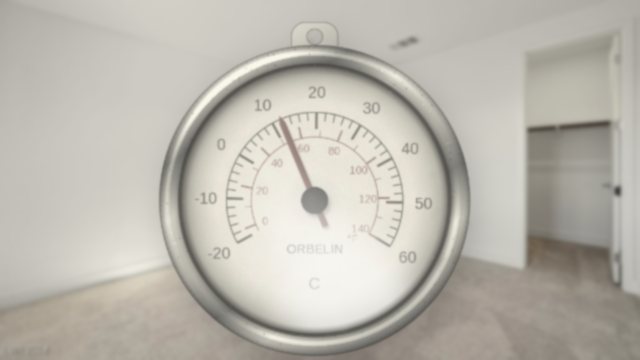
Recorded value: value=12 unit=°C
